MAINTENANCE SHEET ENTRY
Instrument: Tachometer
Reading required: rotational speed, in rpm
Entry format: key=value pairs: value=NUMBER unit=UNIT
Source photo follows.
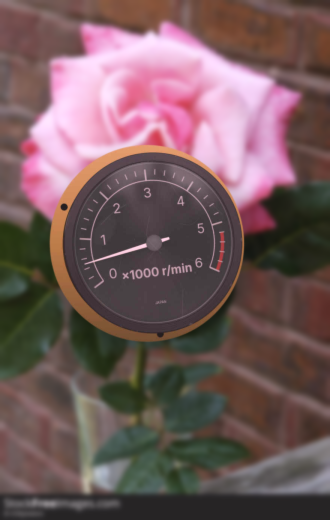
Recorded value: value=500 unit=rpm
